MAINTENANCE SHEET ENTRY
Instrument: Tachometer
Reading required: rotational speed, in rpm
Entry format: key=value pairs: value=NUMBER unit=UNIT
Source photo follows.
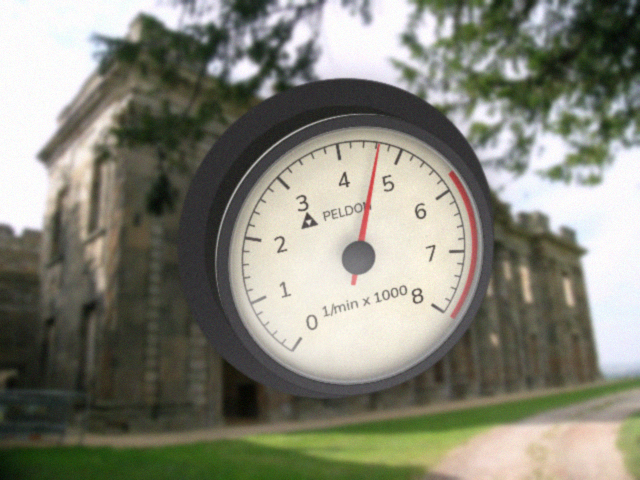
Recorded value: value=4600 unit=rpm
